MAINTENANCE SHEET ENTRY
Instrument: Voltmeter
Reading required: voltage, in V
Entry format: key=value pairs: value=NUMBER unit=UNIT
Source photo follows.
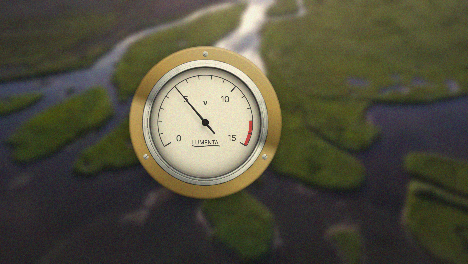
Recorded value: value=5 unit=V
